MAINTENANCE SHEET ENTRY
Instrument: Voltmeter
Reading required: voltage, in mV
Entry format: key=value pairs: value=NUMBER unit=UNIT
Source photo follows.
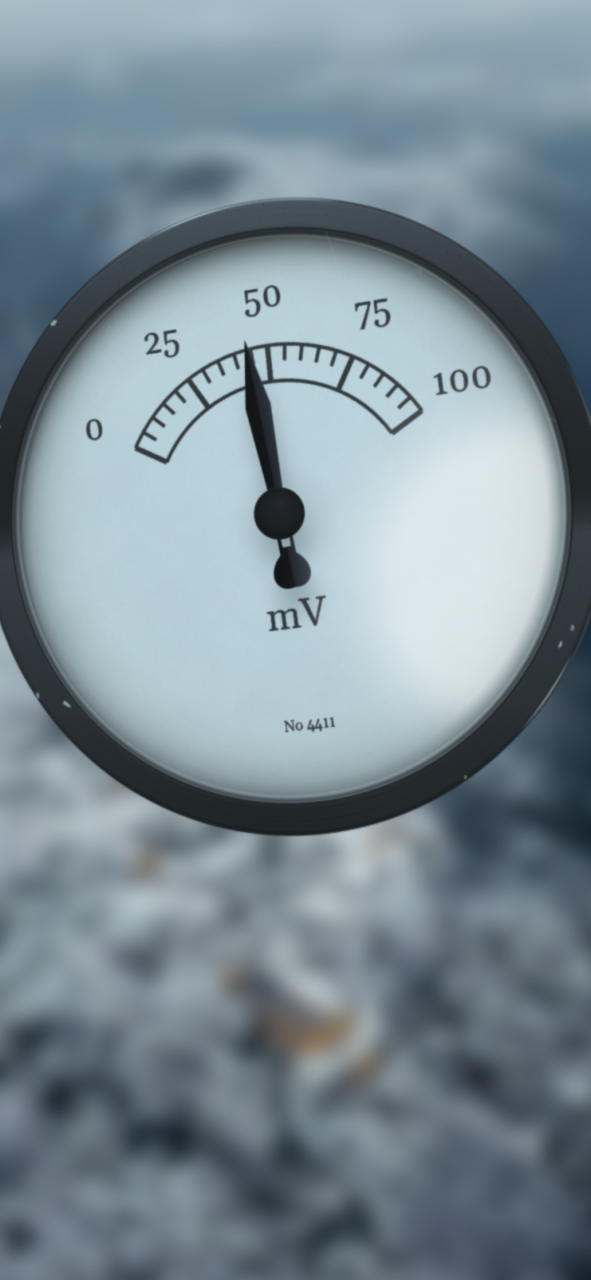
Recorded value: value=45 unit=mV
